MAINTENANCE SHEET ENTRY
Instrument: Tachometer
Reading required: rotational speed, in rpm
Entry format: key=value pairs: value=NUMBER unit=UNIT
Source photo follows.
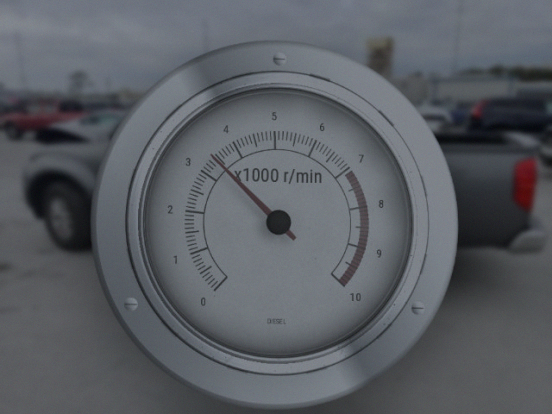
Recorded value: value=3400 unit=rpm
